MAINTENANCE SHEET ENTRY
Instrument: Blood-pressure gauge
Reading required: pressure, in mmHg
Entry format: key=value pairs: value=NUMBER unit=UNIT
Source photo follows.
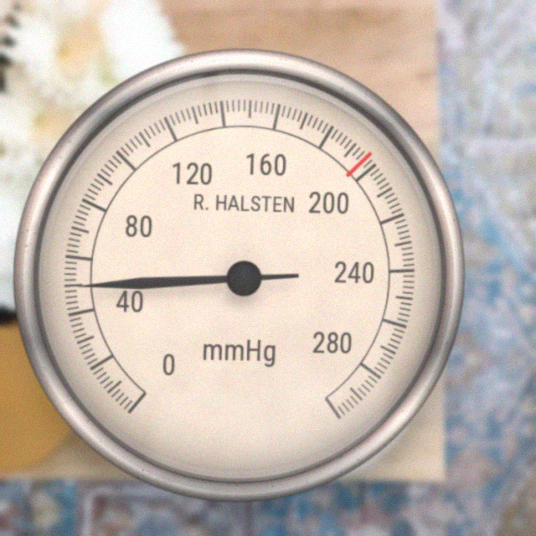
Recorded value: value=50 unit=mmHg
